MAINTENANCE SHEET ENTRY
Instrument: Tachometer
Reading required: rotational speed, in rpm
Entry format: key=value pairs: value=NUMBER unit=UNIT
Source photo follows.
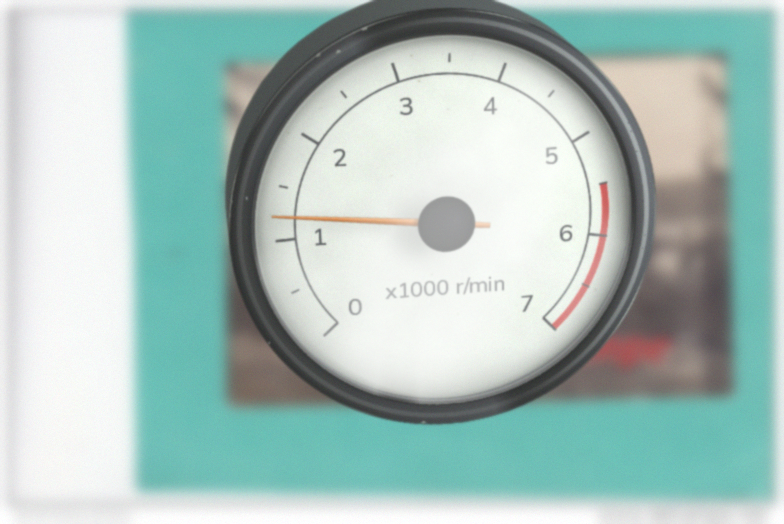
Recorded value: value=1250 unit=rpm
